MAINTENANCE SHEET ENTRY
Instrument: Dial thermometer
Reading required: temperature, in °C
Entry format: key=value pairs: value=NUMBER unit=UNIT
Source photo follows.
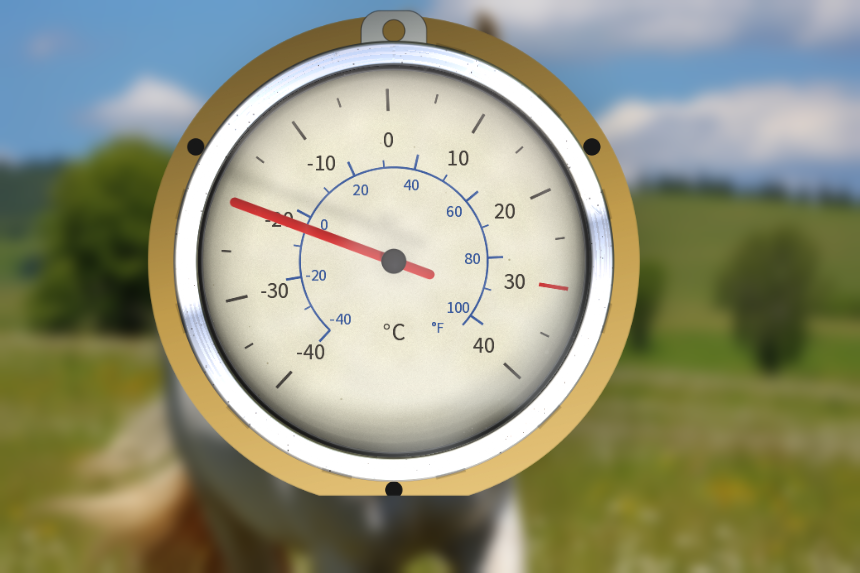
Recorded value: value=-20 unit=°C
